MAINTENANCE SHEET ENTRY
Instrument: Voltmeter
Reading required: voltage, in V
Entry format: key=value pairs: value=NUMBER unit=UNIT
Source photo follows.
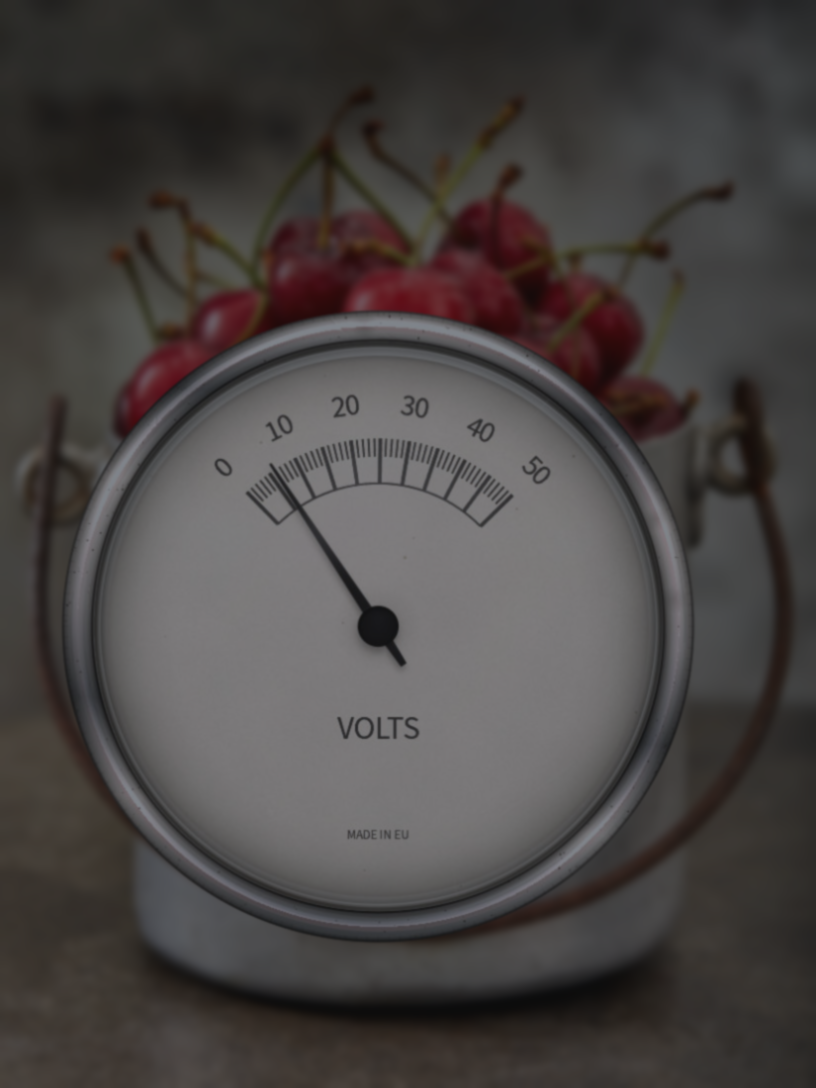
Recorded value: value=6 unit=V
